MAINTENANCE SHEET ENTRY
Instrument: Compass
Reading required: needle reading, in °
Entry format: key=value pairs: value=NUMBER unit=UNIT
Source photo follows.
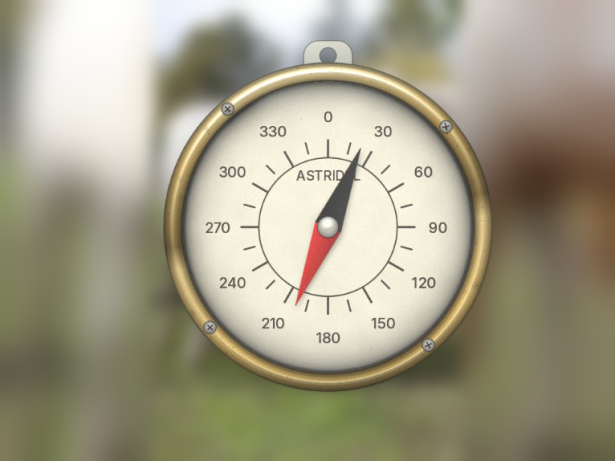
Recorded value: value=202.5 unit=°
